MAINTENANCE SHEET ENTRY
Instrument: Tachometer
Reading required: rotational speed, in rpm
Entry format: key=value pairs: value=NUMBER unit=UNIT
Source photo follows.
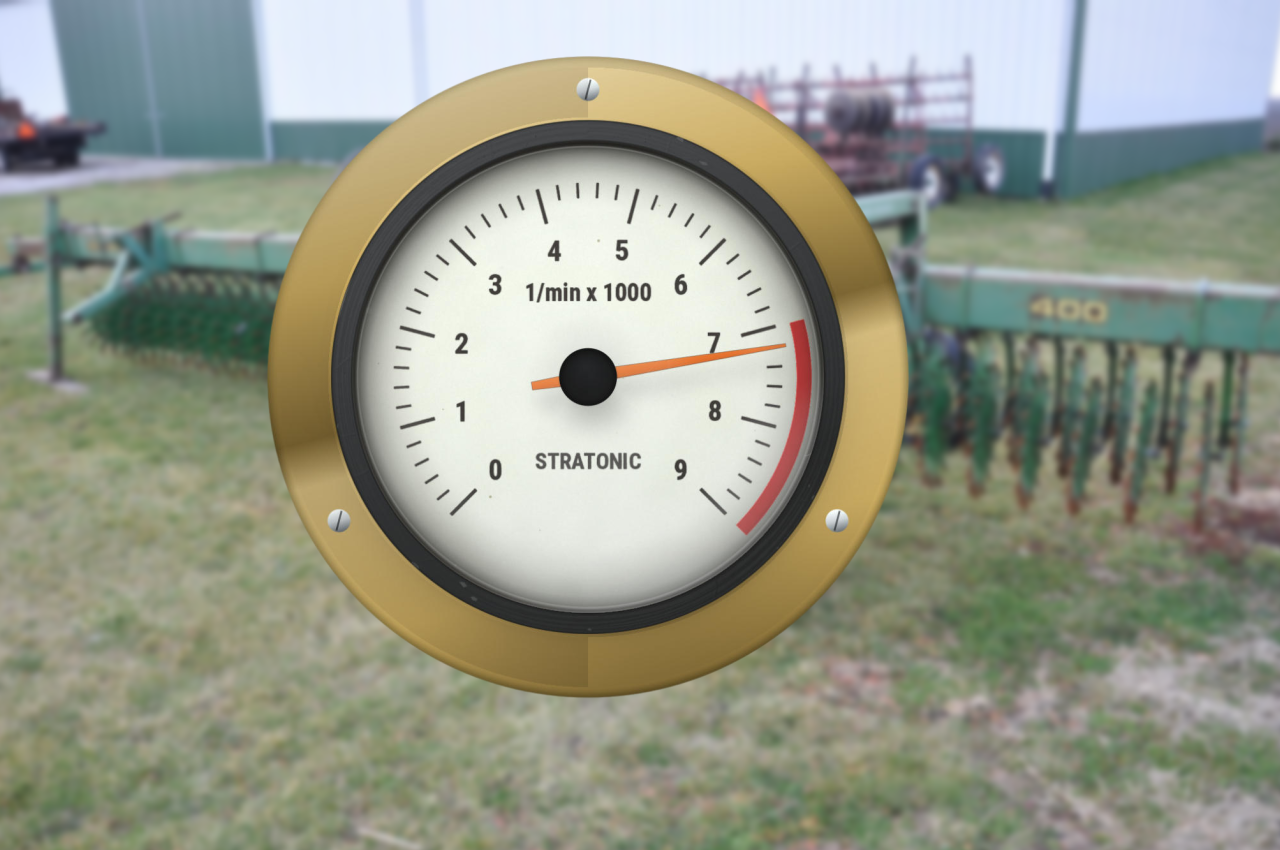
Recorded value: value=7200 unit=rpm
